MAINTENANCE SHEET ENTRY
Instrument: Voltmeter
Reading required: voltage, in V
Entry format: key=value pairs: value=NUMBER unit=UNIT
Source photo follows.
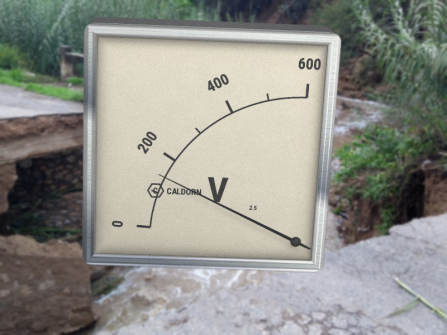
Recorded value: value=150 unit=V
